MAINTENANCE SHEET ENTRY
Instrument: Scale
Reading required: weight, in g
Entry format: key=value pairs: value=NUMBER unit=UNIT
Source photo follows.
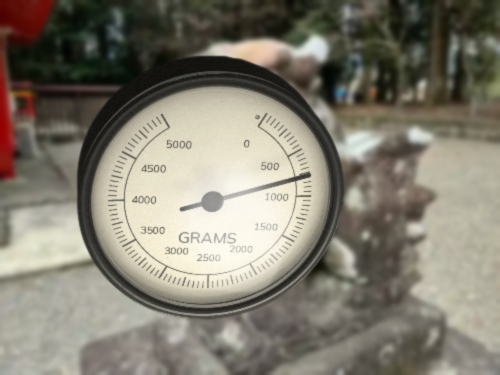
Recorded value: value=750 unit=g
